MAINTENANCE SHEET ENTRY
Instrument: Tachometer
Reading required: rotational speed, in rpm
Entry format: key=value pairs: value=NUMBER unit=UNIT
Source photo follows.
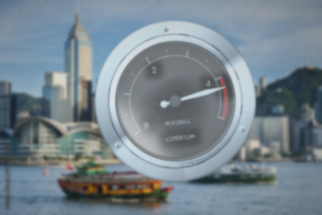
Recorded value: value=4250 unit=rpm
